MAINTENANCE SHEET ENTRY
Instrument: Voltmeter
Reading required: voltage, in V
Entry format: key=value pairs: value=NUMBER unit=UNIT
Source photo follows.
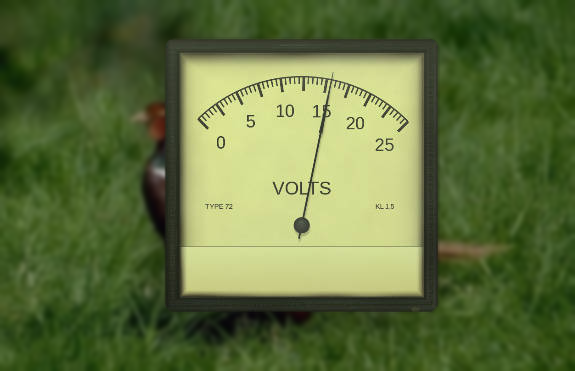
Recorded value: value=15.5 unit=V
